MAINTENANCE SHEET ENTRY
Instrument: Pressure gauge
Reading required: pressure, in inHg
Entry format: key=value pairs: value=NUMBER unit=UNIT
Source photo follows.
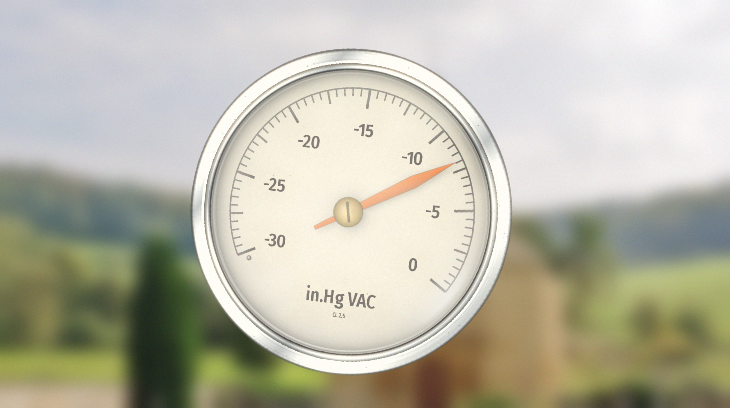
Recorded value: value=-8 unit=inHg
